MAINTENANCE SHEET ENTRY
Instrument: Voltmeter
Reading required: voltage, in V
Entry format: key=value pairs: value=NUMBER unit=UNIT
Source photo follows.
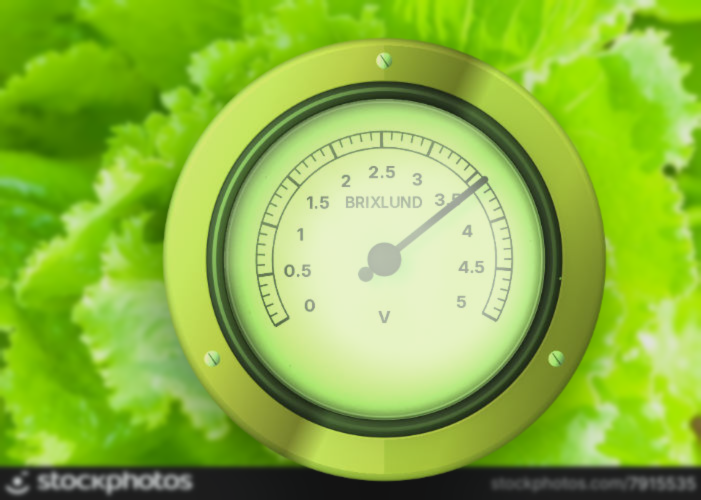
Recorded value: value=3.6 unit=V
